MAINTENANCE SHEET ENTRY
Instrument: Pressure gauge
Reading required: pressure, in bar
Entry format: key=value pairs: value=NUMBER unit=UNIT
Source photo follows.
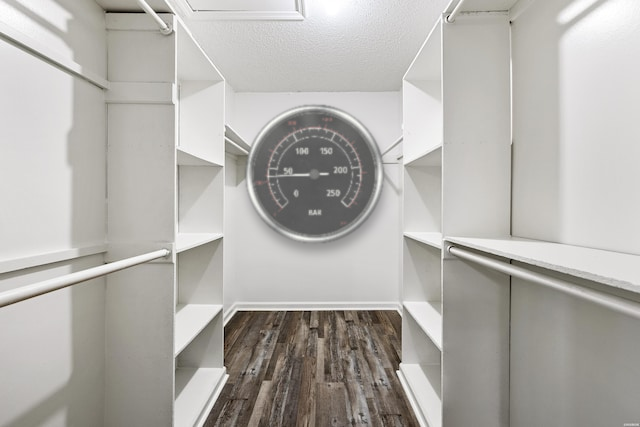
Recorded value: value=40 unit=bar
